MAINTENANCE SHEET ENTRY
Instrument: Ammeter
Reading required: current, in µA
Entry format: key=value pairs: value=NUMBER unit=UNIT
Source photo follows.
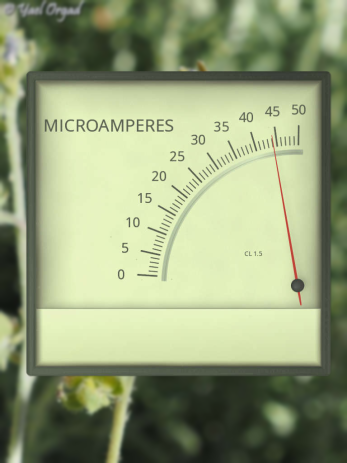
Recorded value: value=44 unit=µA
